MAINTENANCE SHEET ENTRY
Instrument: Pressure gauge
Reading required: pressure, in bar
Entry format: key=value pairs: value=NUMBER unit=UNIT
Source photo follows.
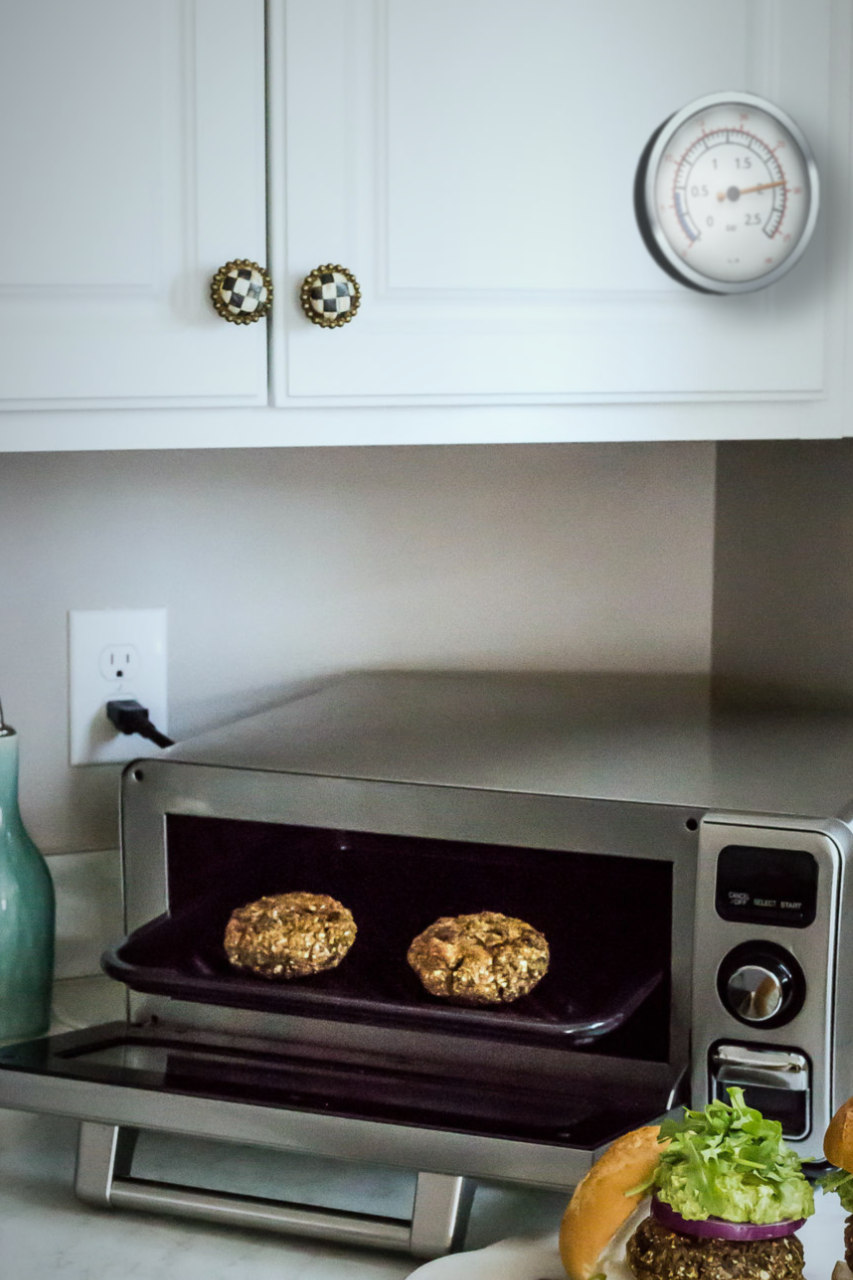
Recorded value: value=2 unit=bar
